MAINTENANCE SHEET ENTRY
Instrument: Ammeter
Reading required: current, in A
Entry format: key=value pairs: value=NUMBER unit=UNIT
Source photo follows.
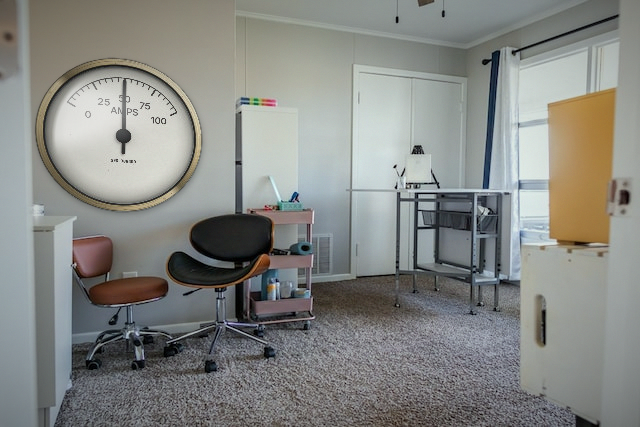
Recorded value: value=50 unit=A
